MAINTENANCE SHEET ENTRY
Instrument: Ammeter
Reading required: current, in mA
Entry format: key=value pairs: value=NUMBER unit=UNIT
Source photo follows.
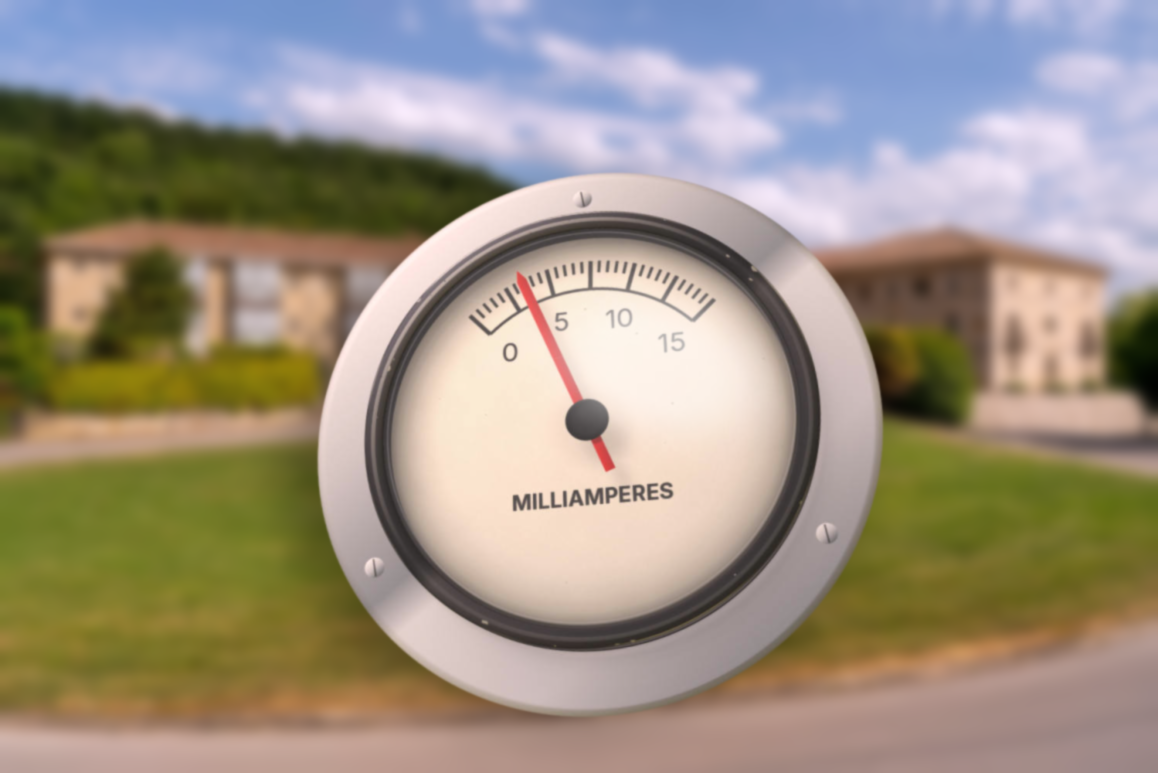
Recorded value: value=3.5 unit=mA
